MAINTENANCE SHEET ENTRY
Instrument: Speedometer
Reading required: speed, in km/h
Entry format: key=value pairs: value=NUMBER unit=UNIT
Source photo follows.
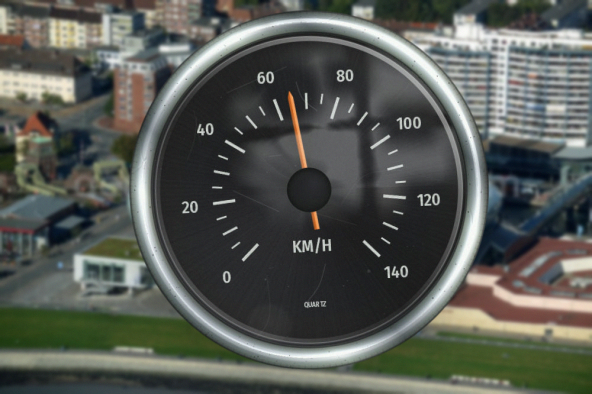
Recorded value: value=65 unit=km/h
